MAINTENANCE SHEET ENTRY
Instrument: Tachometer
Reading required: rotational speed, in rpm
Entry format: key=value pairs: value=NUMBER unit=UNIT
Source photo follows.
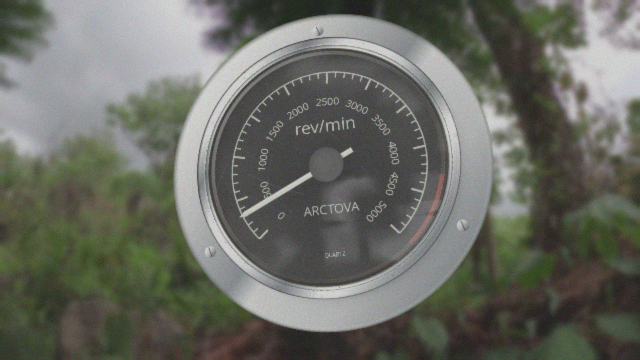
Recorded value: value=300 unit=rpm
